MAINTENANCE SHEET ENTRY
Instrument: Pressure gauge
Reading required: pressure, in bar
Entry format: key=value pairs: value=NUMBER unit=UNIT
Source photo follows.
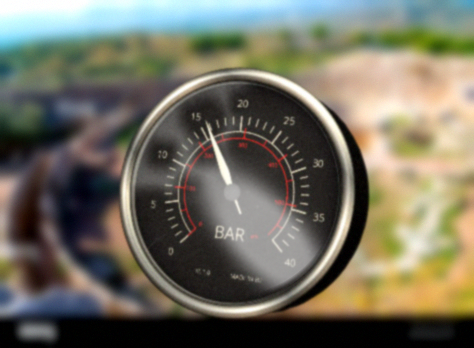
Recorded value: value=16 unit=bar
